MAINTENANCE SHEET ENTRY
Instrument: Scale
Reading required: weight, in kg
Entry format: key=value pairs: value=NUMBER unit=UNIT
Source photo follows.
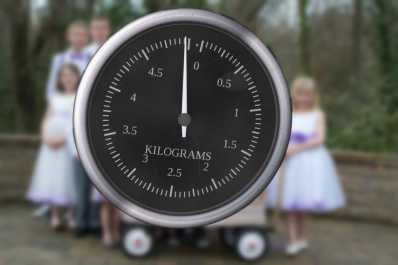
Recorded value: value=4.95 unit=kg
